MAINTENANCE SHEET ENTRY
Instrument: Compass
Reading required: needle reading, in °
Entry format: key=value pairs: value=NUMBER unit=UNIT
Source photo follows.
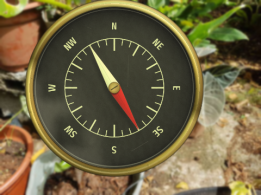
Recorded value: value=150 unit=°
